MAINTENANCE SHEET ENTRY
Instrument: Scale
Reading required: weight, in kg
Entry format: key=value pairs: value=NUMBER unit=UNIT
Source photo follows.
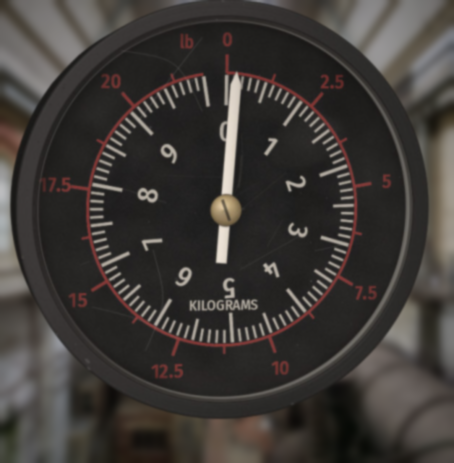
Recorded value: value=0.1 unit=kg
